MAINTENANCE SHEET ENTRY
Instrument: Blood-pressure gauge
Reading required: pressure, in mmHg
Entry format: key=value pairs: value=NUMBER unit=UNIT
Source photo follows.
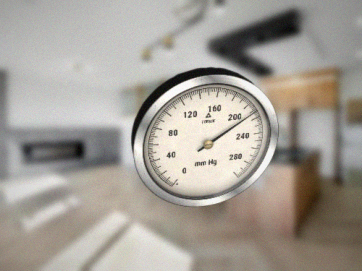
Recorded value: value=210 unit=mmHg
